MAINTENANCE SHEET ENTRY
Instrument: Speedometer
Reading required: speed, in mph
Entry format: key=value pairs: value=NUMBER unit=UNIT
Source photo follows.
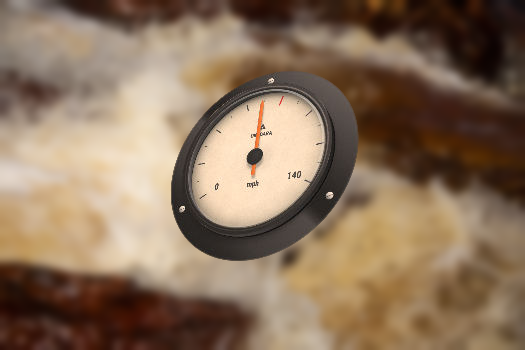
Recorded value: value=70 unit=mph
